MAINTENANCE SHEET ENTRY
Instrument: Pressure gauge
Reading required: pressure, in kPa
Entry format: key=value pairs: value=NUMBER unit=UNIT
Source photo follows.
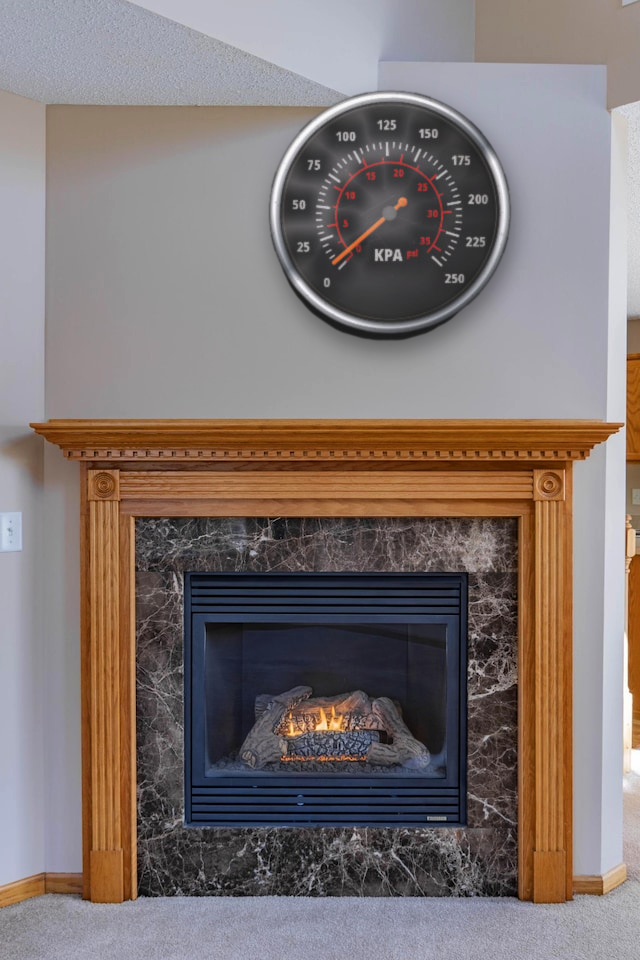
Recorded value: value=5 unit=kPa
